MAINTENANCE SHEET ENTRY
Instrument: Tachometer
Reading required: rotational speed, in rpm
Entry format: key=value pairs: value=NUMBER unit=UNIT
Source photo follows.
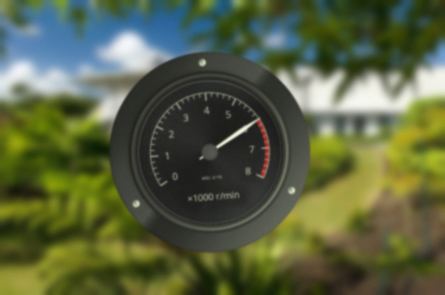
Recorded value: value=6000 unit=rpm
